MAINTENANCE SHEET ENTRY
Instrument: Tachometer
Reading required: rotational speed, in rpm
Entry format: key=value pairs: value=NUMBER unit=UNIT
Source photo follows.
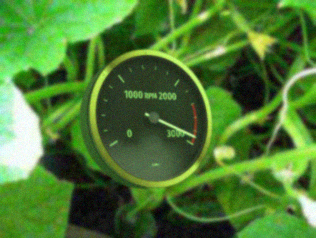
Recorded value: value=2900 unit=rpm
